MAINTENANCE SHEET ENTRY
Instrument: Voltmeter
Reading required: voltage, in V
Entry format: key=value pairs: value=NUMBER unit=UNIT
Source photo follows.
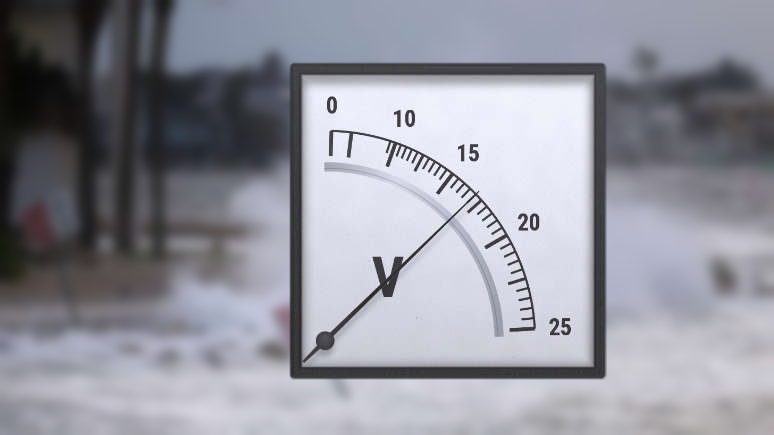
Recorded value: value=17 unit=V
